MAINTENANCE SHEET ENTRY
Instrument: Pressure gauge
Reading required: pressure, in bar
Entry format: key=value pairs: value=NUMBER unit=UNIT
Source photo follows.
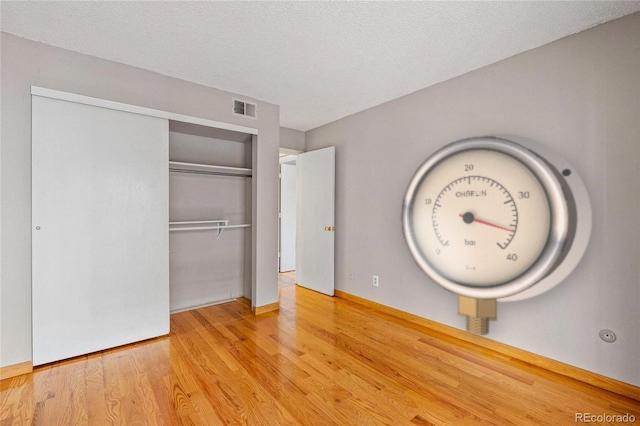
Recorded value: value=36 unit=bar
